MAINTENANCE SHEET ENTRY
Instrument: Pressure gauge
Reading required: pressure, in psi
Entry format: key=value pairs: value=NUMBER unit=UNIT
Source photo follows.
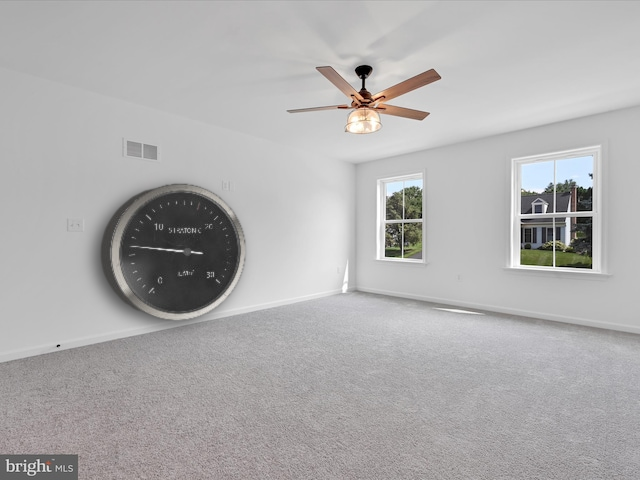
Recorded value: value=6 unit=psi
